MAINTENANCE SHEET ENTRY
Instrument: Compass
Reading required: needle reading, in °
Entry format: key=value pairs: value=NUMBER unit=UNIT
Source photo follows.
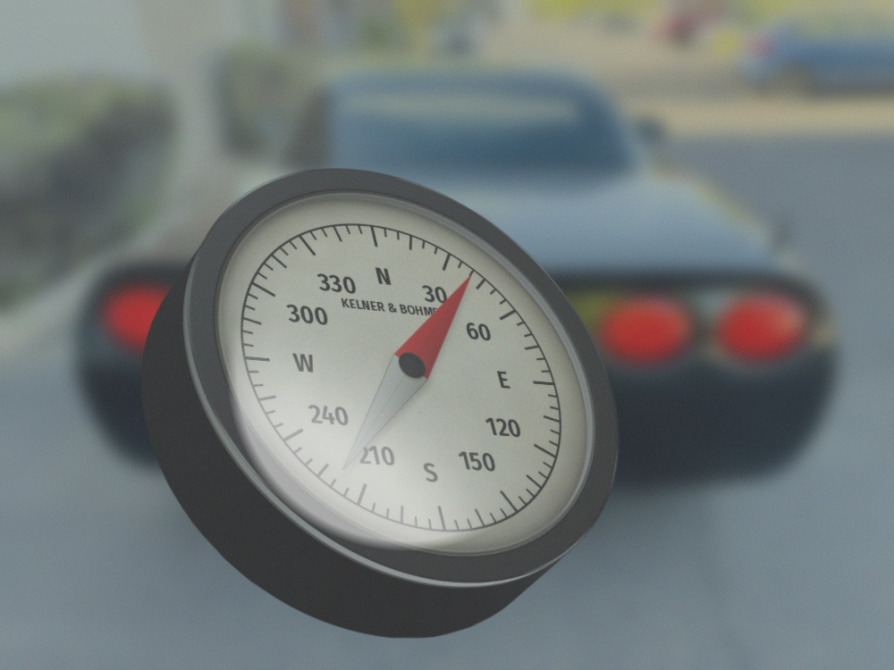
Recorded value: value=40 unit=°
